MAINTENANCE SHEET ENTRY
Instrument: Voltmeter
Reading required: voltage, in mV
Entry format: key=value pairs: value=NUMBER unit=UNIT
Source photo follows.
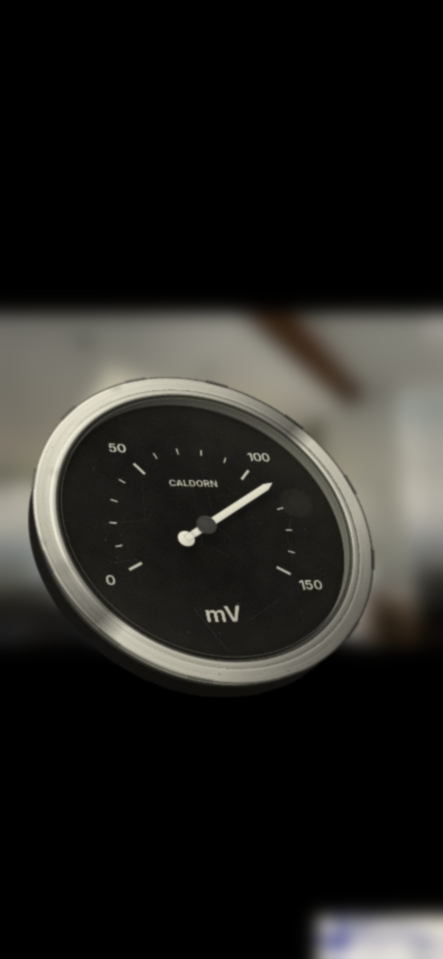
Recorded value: value=110 unit=mV
